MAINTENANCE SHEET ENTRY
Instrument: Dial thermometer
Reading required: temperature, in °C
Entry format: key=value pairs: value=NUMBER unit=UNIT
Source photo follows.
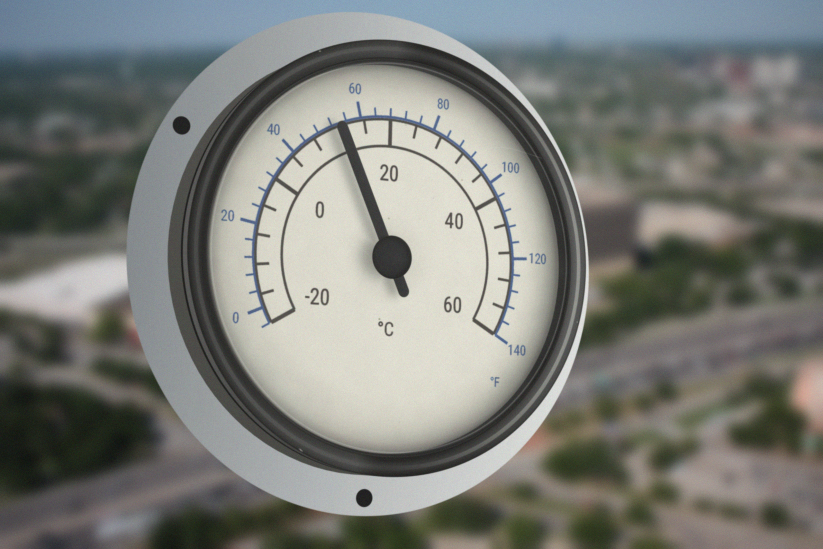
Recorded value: value=12 unit=°C
